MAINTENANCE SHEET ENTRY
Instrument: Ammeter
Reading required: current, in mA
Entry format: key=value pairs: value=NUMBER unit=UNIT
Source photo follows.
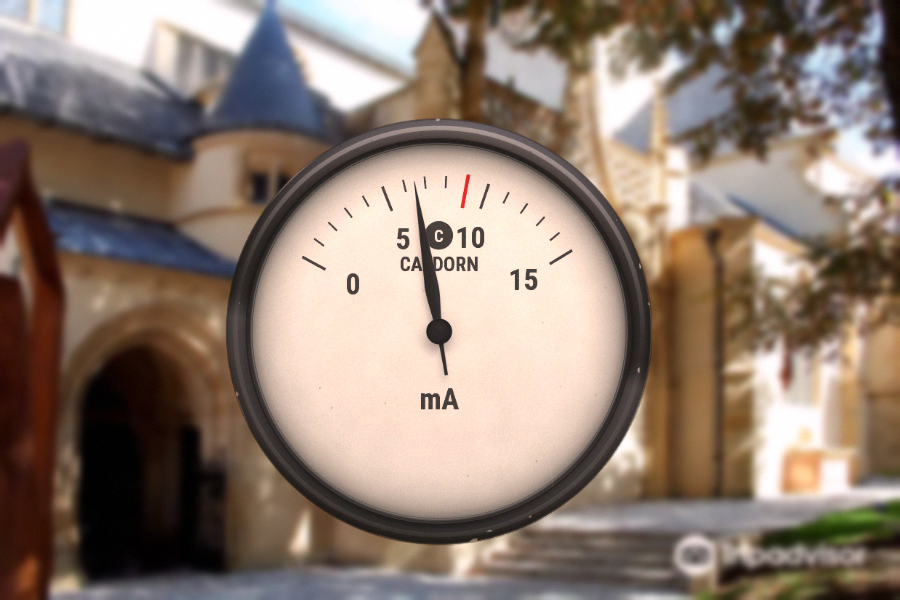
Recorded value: value=6.5 unit=mA
